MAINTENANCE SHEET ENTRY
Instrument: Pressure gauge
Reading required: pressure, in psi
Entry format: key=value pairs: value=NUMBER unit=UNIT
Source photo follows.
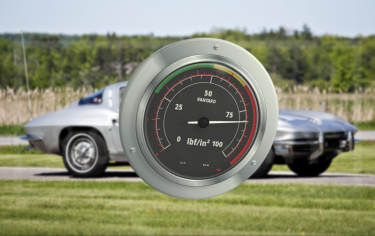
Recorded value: value=80 unit=psi
